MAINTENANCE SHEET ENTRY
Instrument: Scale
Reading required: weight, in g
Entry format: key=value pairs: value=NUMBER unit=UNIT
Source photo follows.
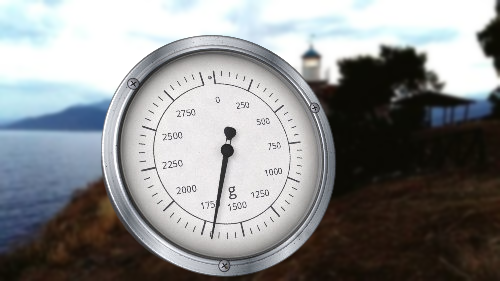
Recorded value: value=1700 unit=g
